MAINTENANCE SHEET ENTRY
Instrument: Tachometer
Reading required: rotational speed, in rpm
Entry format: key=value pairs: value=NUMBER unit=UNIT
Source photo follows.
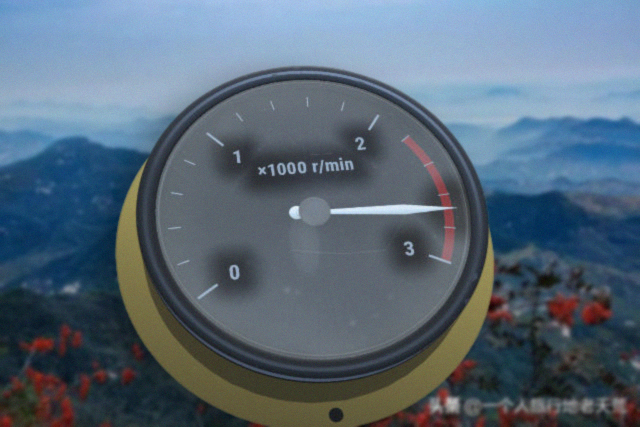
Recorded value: value=2700 unit=rpm
